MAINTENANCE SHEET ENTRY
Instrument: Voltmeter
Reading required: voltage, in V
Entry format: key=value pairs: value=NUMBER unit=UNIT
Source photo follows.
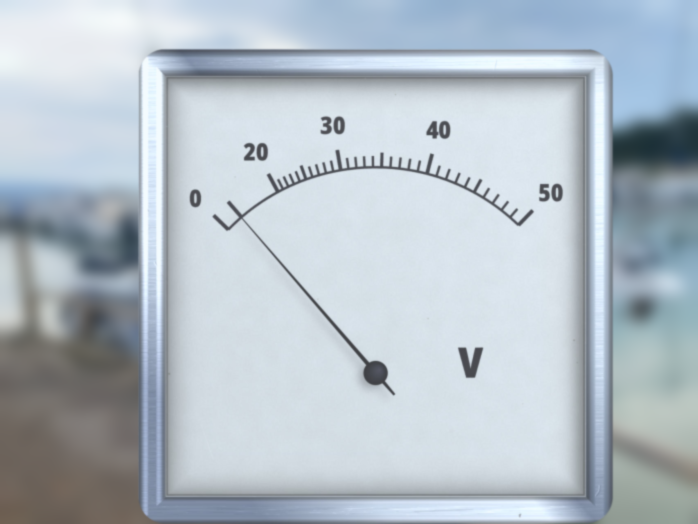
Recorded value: value=10 unit=V
